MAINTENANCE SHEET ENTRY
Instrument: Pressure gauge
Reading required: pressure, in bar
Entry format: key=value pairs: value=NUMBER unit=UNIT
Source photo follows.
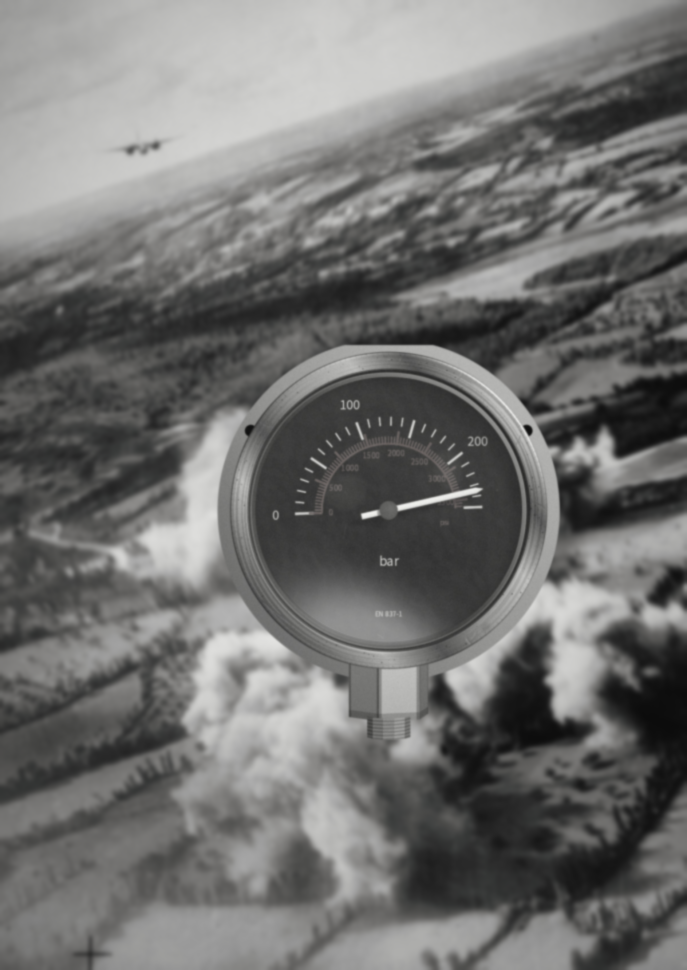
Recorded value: value=235 unit=bar
